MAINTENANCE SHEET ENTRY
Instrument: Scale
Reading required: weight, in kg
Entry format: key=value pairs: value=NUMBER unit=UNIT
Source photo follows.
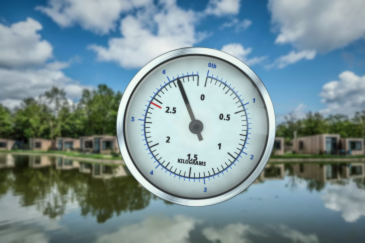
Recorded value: value=2.8 unit=kg
